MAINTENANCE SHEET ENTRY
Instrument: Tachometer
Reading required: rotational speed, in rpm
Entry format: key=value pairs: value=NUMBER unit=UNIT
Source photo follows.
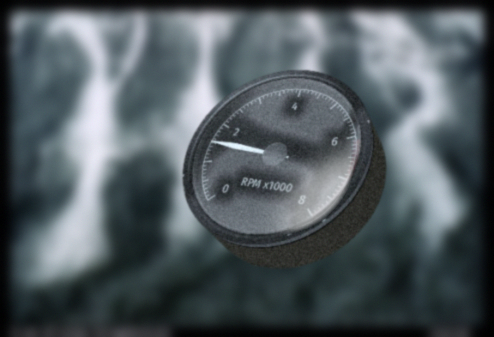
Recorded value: value=1500 unit=rpm
